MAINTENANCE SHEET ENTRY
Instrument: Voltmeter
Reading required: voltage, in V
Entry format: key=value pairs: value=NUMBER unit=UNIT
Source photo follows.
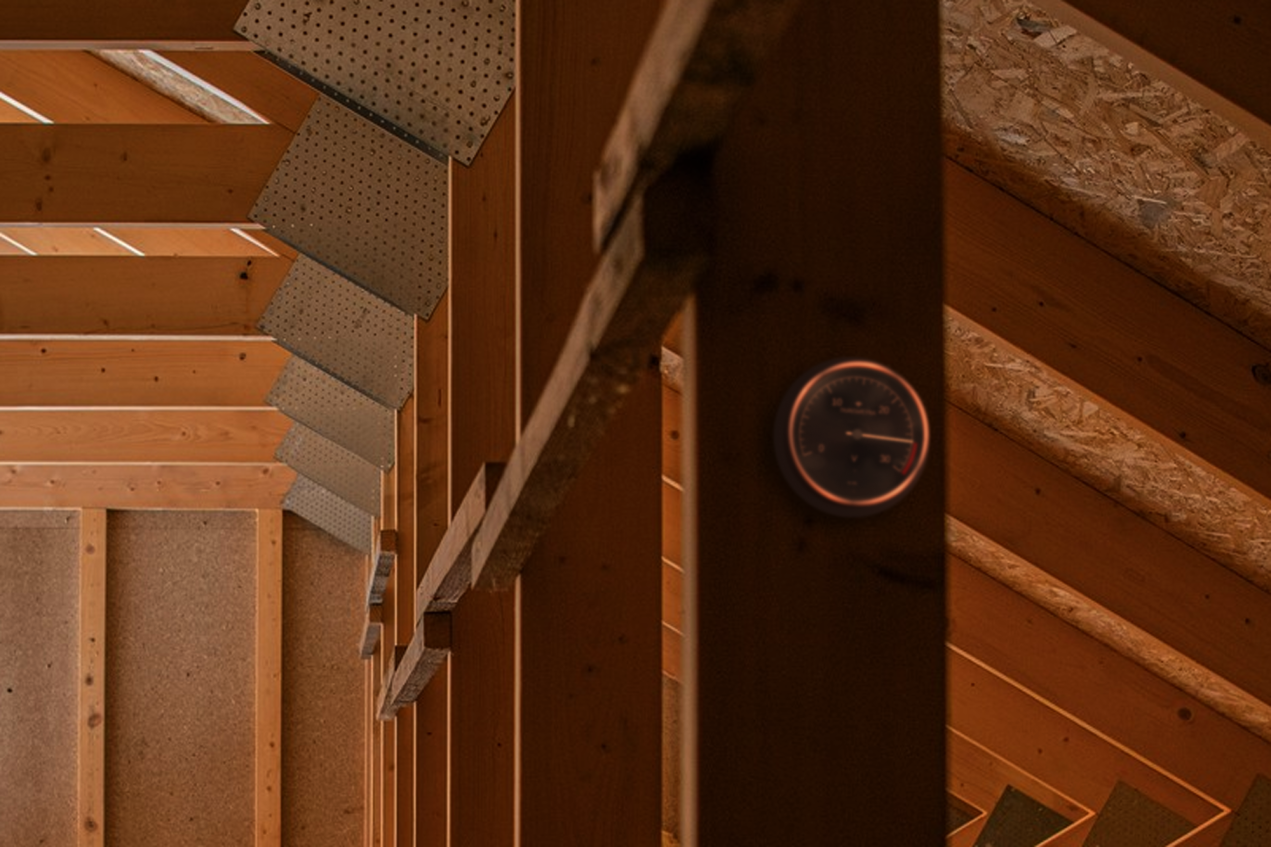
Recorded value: value=26 unit=V
